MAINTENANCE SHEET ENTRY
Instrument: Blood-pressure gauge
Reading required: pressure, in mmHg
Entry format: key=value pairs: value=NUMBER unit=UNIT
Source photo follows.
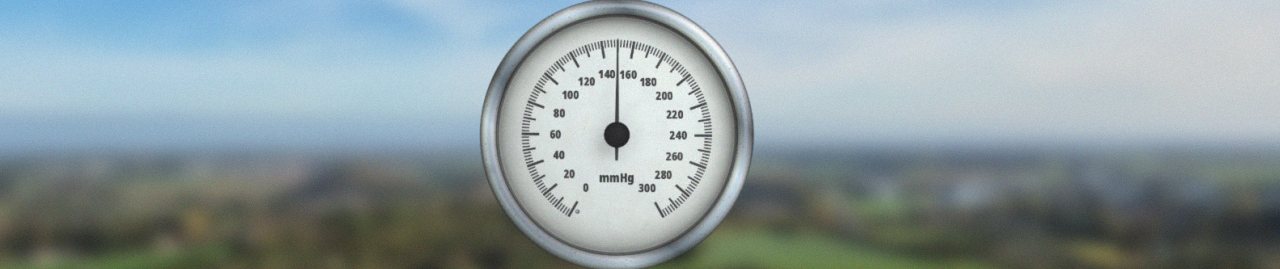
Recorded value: value=150 unit=mmHg
